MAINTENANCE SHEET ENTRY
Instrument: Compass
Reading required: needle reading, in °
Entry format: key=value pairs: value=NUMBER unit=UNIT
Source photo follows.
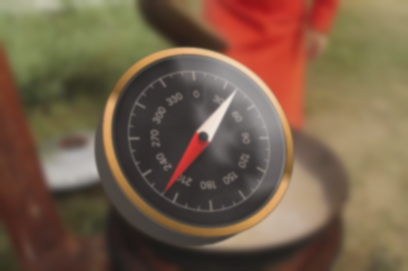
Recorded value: value=220 unit=°
